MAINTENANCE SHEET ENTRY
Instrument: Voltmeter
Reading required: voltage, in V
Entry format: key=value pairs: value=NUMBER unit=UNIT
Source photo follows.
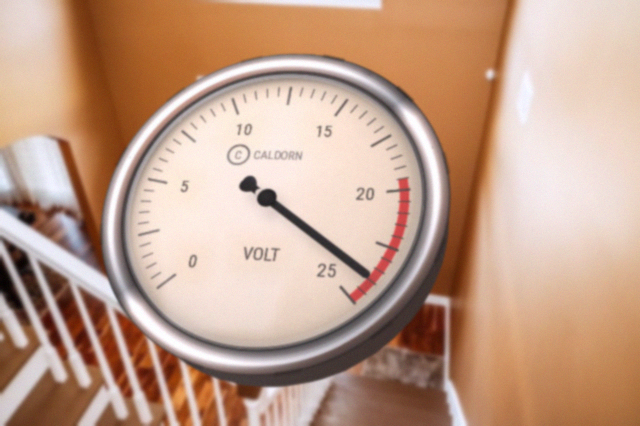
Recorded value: value=24 unit=V
